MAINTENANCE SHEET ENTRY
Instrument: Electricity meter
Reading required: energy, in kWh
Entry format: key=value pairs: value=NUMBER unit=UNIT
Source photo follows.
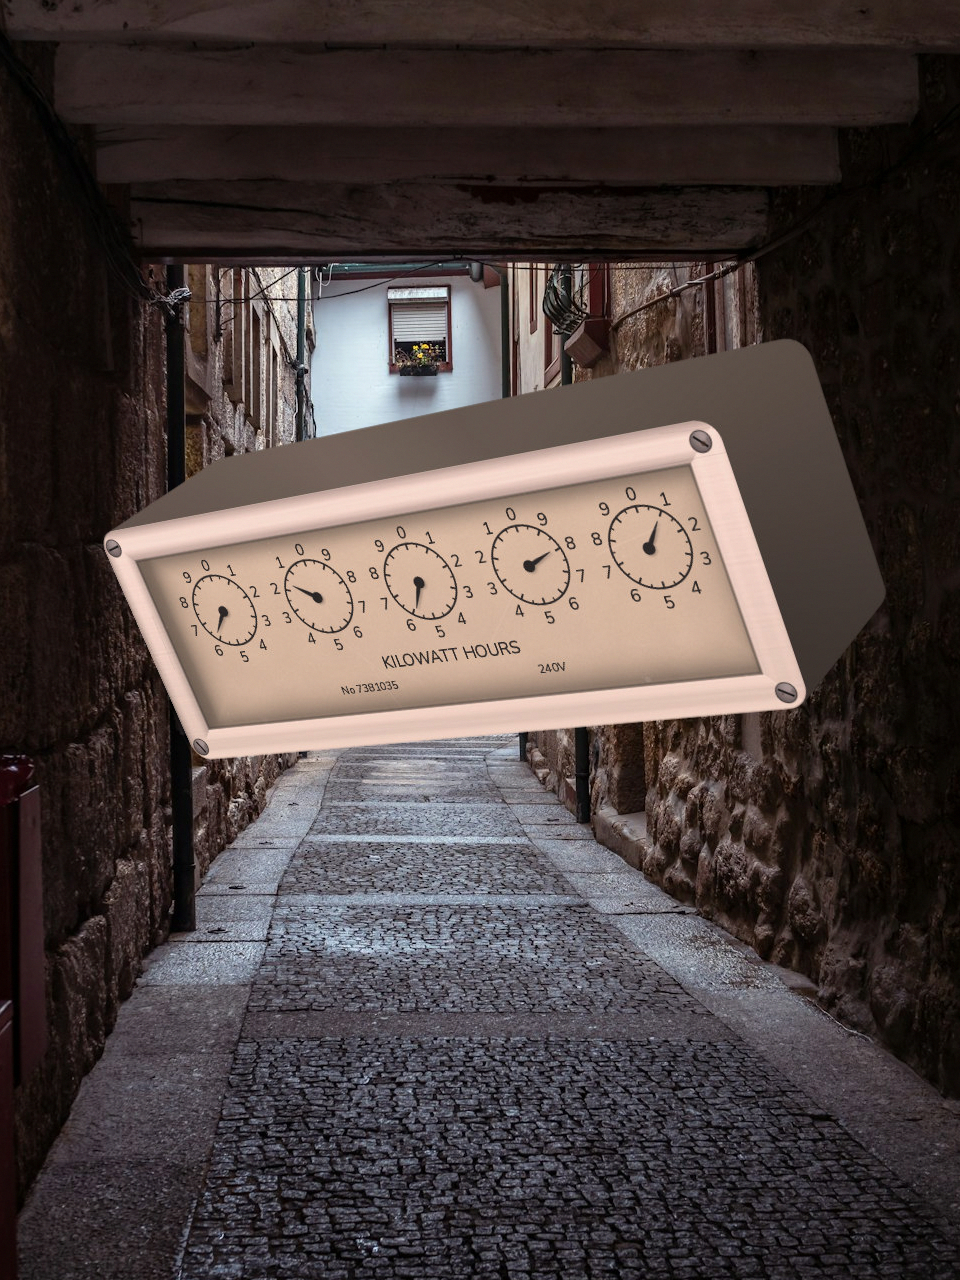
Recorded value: value=61581 unit=kWh
